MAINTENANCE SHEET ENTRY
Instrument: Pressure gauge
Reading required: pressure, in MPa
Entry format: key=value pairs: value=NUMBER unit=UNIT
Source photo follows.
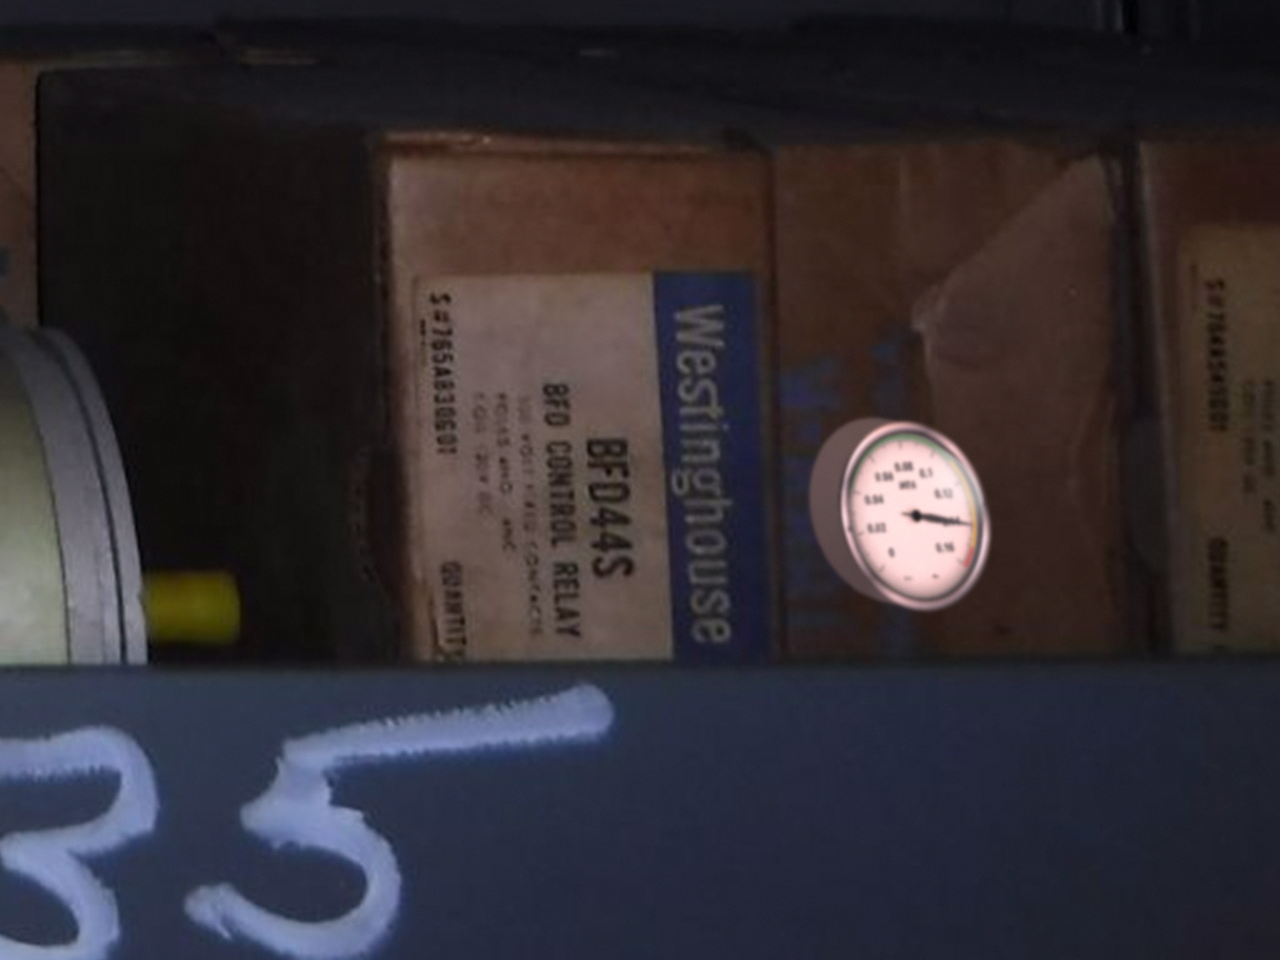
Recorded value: value=0.14 unit=MPa
